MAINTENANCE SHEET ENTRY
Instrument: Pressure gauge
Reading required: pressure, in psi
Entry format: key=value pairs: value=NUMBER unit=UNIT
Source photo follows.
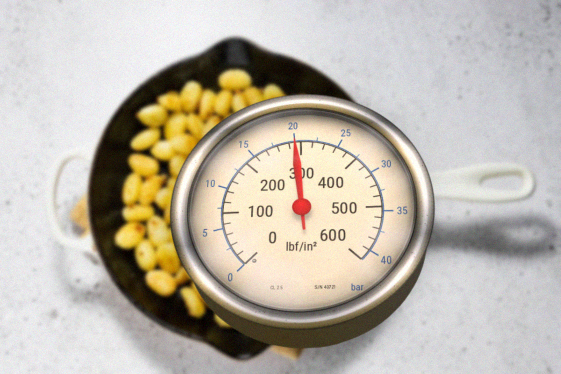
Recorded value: value=290 unit=psi
